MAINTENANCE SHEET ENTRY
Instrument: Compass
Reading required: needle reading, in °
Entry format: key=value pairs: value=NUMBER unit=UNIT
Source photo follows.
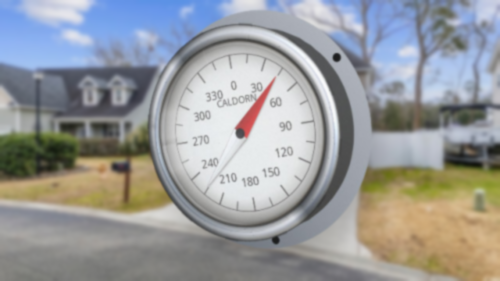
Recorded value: value=45 unit=°
